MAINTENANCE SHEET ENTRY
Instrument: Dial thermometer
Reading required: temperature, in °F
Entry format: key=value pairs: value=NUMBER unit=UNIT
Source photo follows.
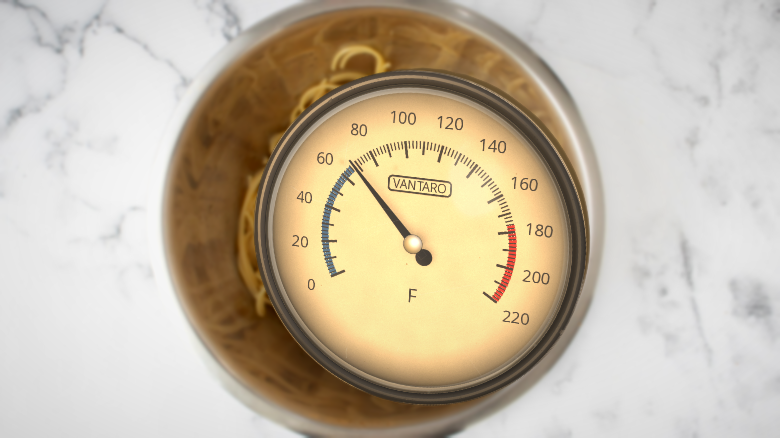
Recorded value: value=70 unit=°F
